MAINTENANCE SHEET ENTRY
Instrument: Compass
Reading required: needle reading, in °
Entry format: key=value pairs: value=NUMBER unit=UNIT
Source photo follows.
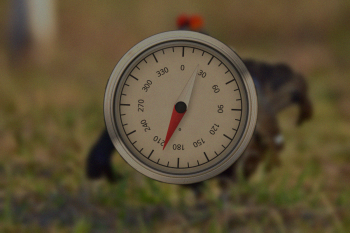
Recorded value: value=200 unit=°
